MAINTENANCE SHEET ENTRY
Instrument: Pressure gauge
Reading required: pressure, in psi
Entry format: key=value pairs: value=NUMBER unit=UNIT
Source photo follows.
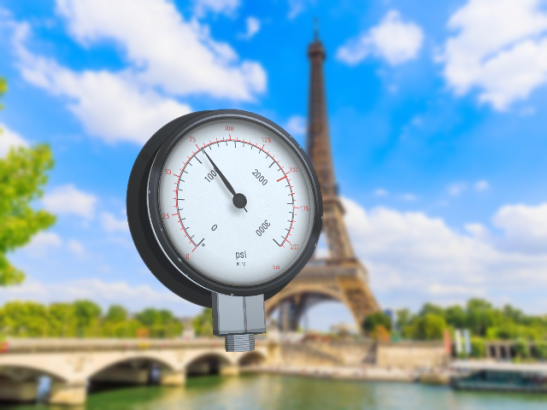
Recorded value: value=1100 unit=psi
